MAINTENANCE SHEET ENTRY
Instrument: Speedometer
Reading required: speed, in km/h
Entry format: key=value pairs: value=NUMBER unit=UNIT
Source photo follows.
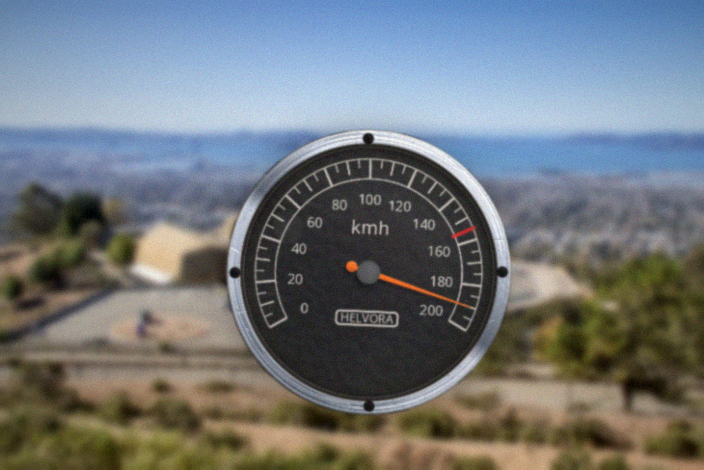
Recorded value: value=190 unit=km/h
